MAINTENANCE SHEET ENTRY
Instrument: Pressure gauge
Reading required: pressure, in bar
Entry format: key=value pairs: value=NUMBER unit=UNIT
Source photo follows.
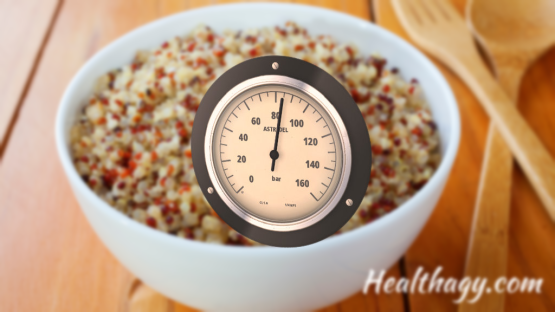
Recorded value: value=85 unit=bar
